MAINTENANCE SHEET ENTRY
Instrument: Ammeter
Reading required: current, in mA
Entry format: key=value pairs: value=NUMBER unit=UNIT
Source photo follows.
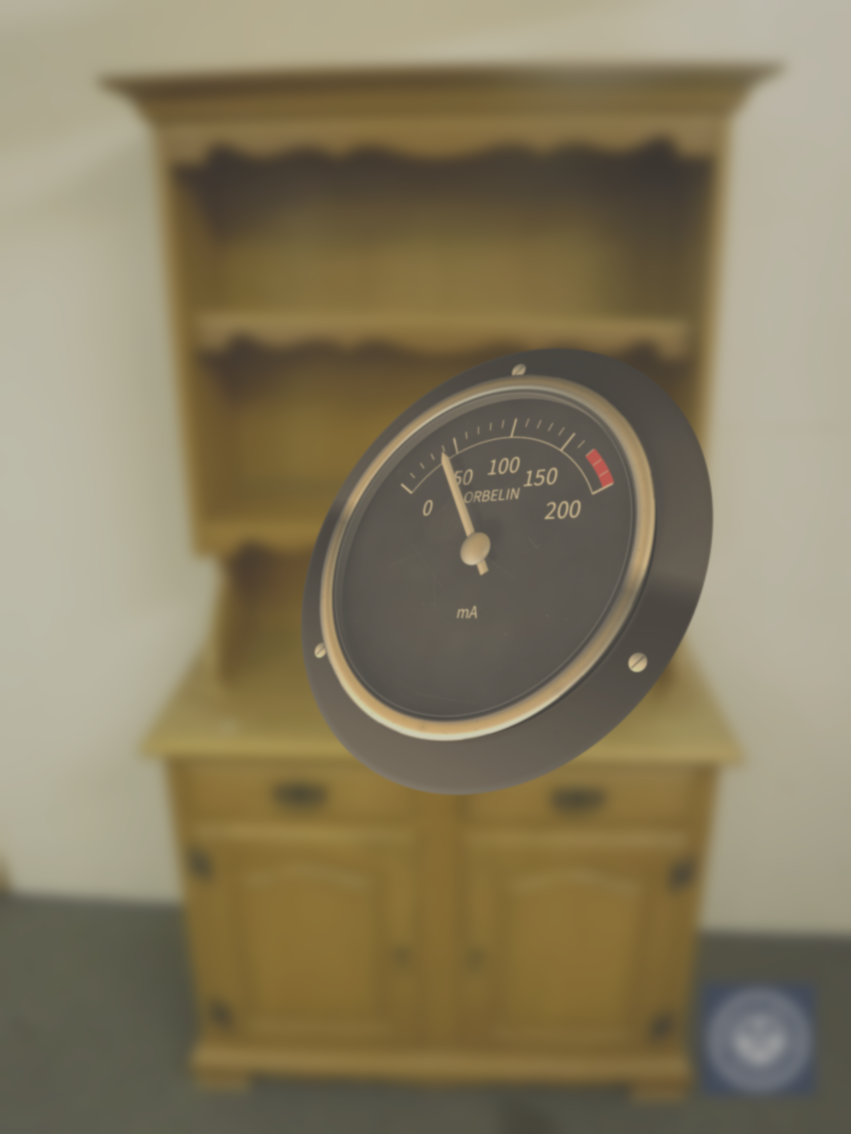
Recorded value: value=40 unit=mA
